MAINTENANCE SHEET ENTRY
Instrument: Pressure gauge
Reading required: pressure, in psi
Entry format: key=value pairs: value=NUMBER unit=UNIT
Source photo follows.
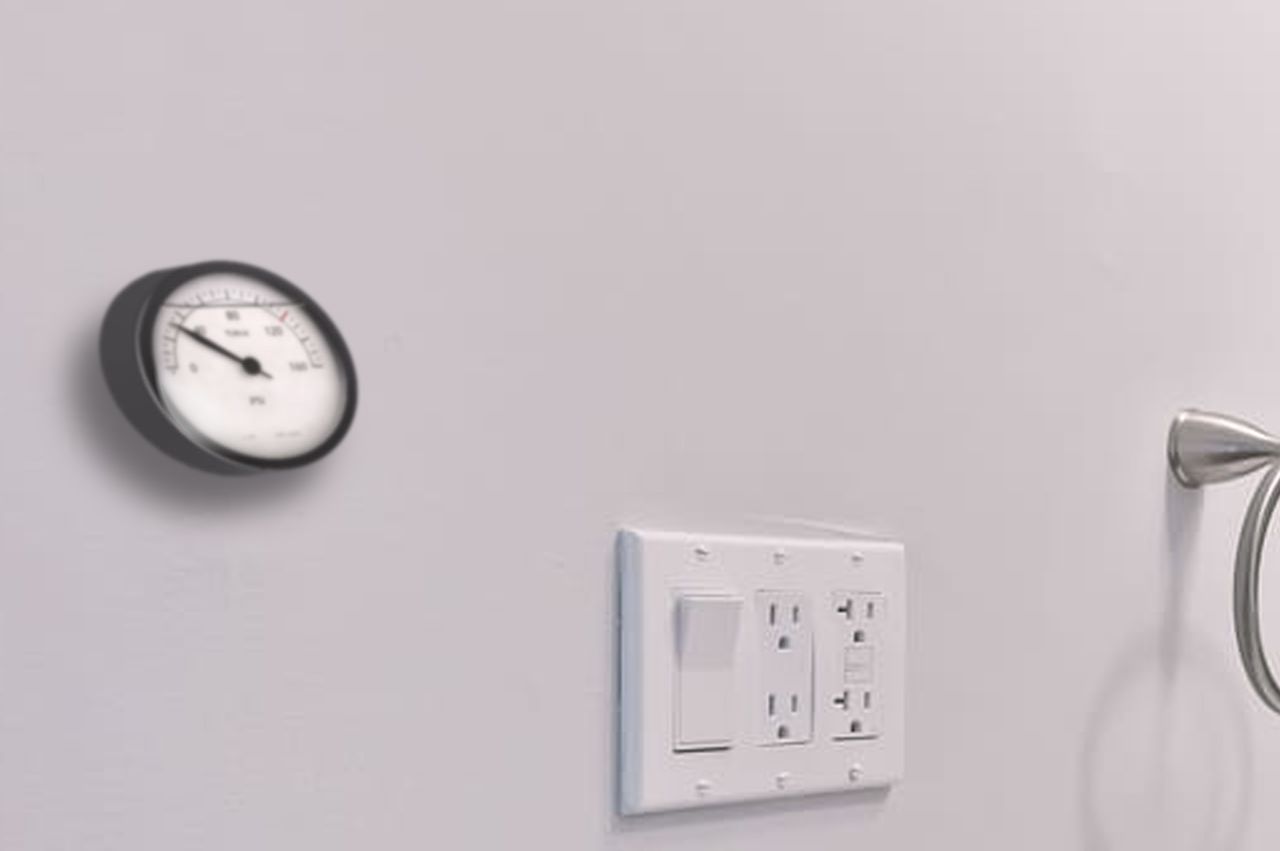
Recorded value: value=30 unit=psi
